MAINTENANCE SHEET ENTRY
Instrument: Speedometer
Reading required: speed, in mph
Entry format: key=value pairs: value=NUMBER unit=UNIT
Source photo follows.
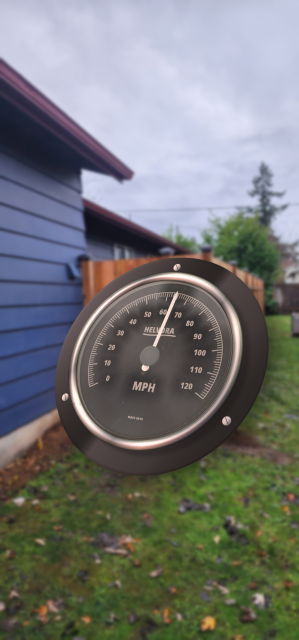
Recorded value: value=65 unit=mph
